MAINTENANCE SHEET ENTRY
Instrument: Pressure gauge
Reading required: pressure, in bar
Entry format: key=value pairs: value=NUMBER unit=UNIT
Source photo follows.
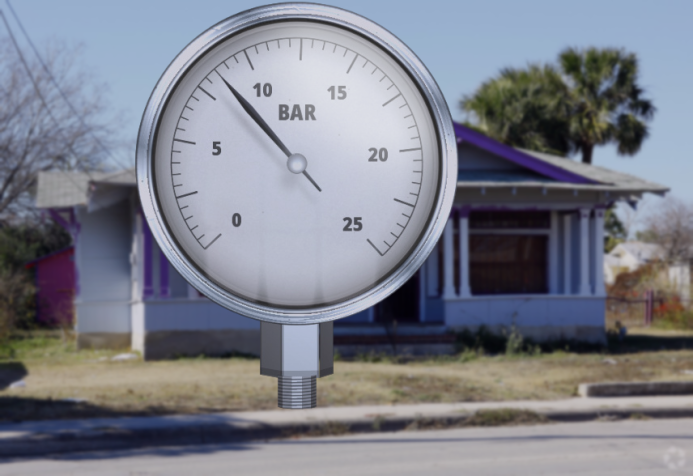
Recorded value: value=8.5 unit=bar
